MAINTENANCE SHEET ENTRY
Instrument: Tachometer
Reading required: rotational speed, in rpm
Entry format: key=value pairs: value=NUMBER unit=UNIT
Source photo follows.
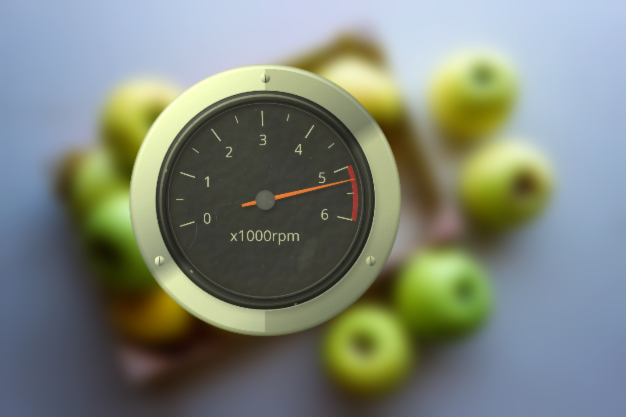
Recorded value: value=5250 unit=rpm
